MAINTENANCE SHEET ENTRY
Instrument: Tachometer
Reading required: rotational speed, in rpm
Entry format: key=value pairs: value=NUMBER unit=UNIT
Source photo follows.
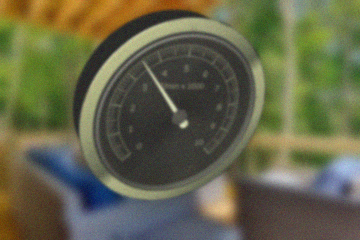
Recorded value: value=3500 unit=rpm
